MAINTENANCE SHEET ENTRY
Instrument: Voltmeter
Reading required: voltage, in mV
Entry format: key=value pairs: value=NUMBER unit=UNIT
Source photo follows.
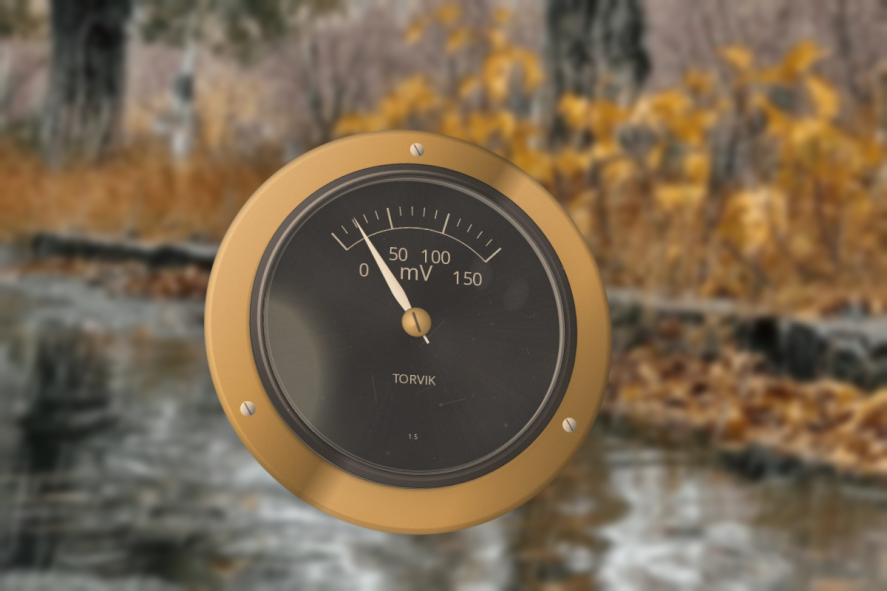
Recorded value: value=20 unit=mV
